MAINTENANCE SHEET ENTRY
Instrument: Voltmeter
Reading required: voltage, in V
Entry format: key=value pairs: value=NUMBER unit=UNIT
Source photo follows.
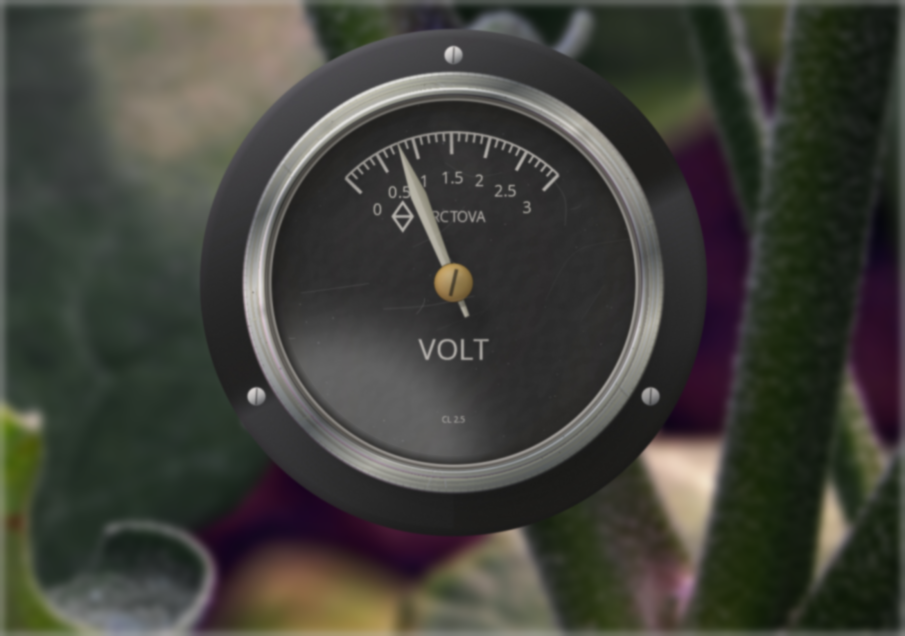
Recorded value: value=0.8 unit=V
